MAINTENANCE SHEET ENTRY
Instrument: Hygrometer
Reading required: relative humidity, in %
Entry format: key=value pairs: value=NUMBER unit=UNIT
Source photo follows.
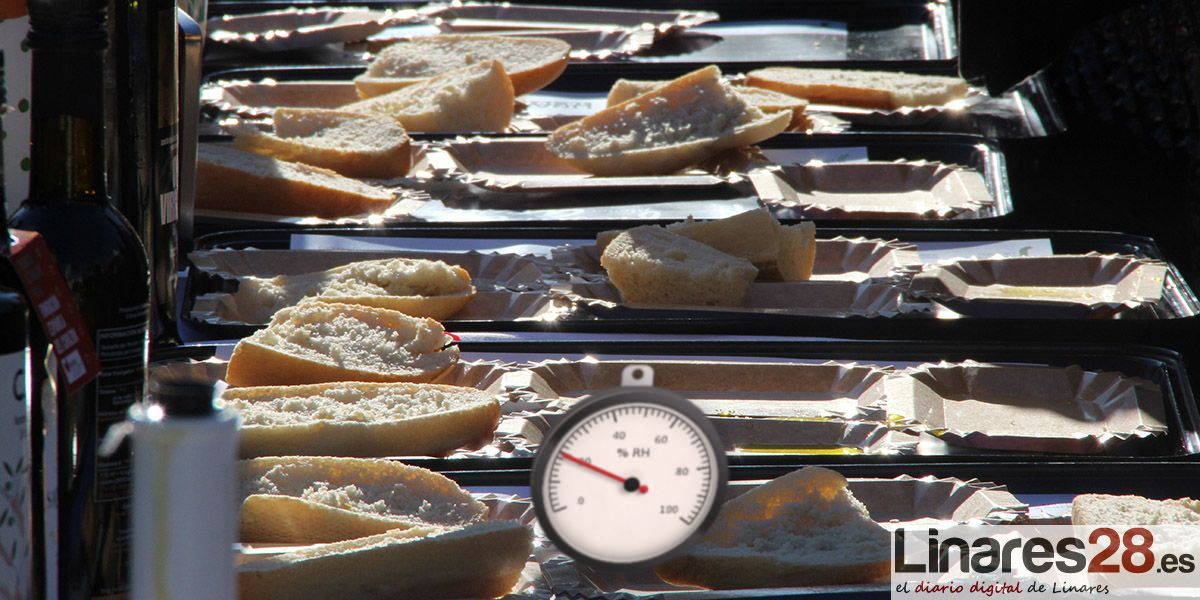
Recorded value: value=20 unit=%
